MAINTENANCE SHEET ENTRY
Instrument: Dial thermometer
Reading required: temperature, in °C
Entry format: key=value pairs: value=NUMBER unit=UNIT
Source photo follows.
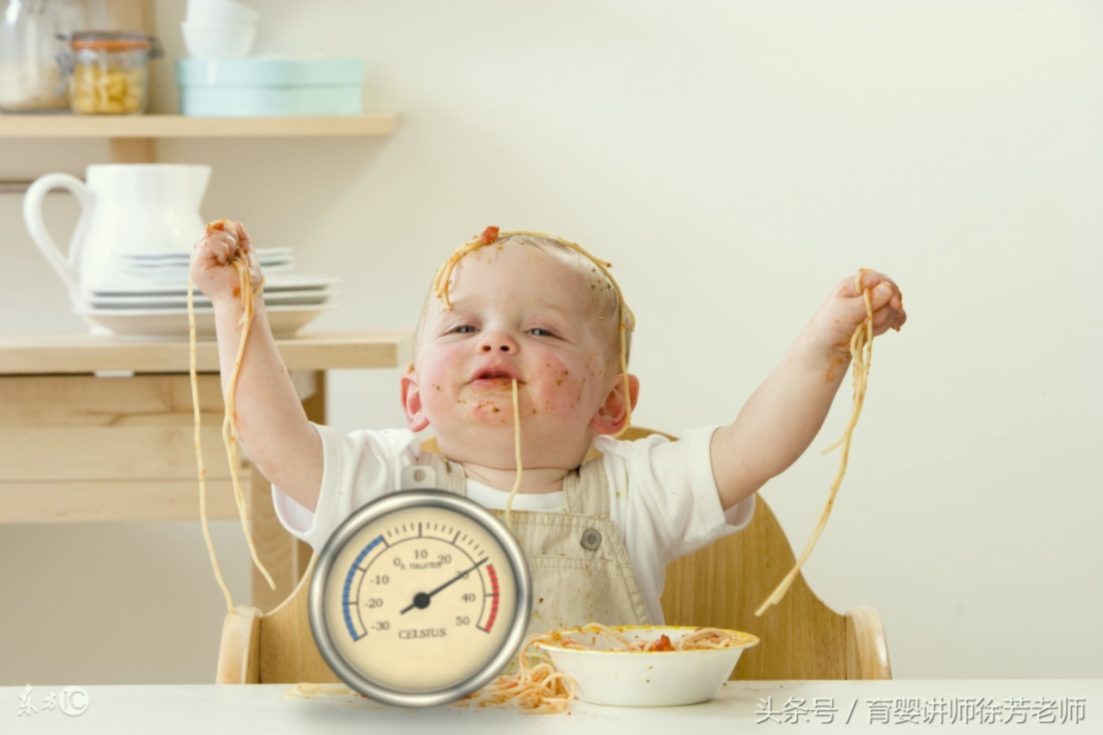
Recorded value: value=30 unit=°C
